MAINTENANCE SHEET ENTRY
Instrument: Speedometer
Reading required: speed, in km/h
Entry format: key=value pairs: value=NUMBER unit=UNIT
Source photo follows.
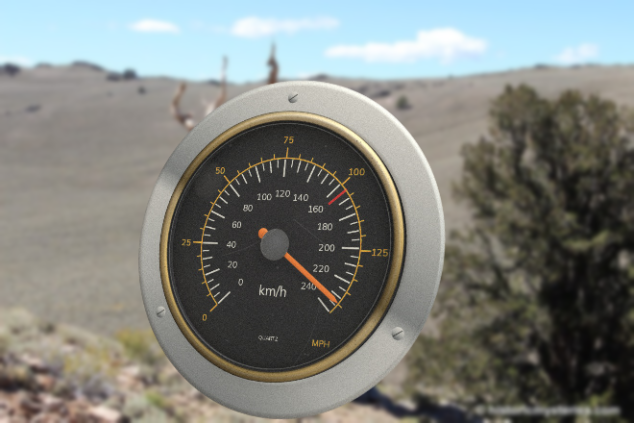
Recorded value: value=232.5 unit=km/h
